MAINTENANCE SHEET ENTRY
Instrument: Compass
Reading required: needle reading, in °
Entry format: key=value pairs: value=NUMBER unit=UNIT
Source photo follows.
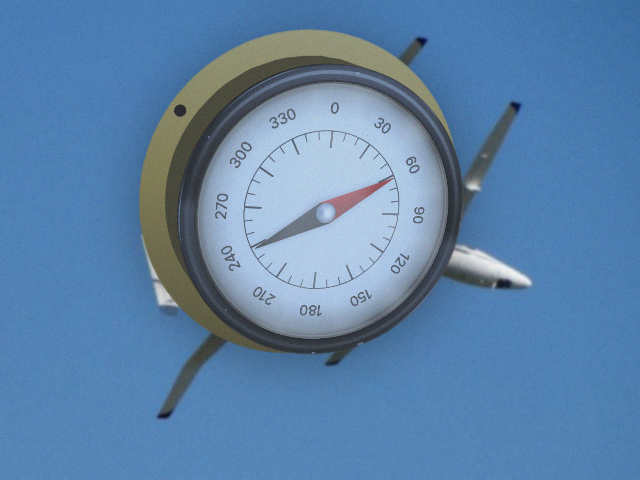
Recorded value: value=60 unit=°
